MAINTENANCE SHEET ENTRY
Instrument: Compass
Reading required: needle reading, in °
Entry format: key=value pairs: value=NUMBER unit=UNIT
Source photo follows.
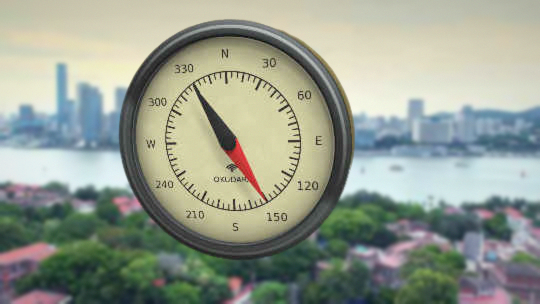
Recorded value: value=150 unit=°
